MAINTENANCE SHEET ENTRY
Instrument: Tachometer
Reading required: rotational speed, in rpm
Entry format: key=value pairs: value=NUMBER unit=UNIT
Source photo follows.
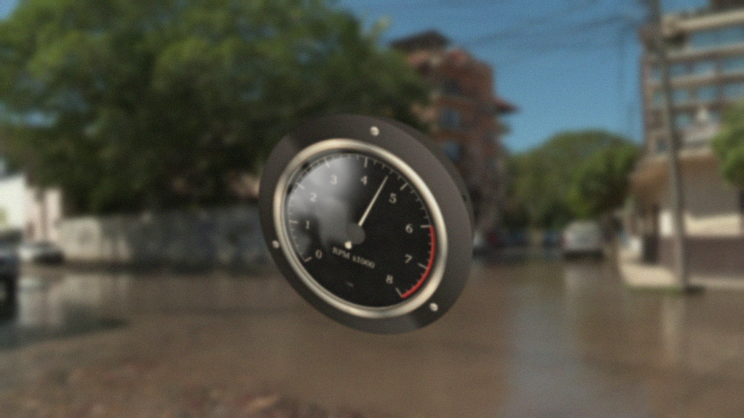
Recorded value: value=4600 unit=rpm
